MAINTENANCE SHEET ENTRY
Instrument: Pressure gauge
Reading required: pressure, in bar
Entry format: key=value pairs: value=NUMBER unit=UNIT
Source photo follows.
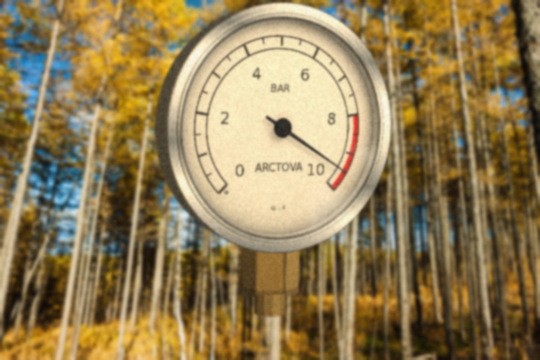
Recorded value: value=9.5 unit=bar
